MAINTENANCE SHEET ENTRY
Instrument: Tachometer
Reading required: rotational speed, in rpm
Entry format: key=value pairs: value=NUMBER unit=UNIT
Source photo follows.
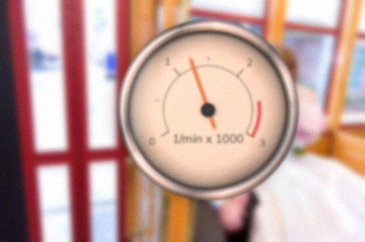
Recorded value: value=1250 unit=rpm
